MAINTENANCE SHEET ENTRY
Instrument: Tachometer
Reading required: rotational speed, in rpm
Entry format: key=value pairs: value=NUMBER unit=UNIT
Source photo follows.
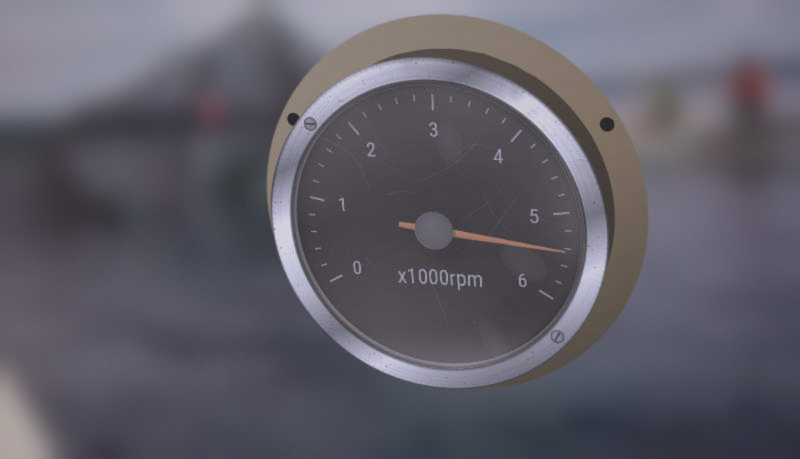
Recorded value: value=5400 unit=rpm
